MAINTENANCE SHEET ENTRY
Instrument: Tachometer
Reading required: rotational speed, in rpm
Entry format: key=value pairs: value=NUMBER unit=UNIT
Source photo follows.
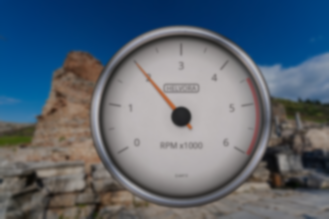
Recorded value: value=2000 unit=rpm
